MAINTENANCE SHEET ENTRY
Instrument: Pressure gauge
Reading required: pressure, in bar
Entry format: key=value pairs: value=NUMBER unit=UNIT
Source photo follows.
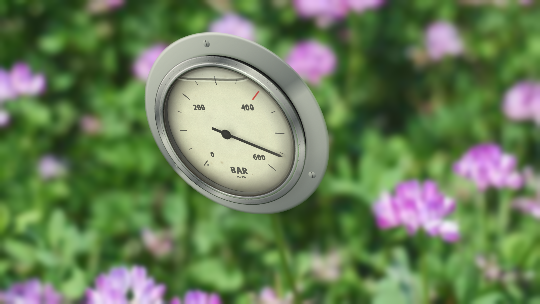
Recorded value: value=550 unit=bar
